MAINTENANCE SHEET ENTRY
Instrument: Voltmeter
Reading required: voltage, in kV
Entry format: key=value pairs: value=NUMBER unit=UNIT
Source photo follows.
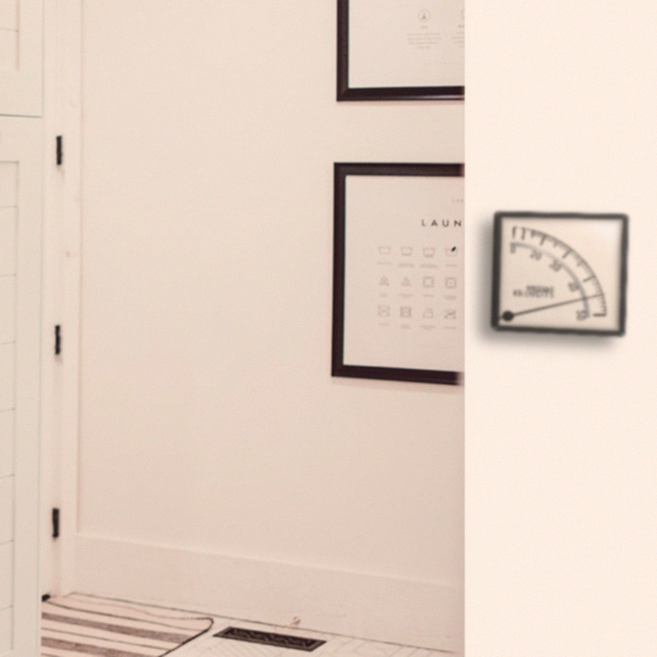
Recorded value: value=45 unit=kV
